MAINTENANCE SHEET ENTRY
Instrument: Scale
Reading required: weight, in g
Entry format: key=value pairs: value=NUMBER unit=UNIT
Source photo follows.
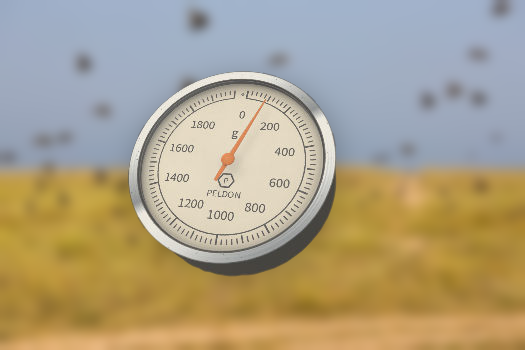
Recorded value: value=100 unit=g
